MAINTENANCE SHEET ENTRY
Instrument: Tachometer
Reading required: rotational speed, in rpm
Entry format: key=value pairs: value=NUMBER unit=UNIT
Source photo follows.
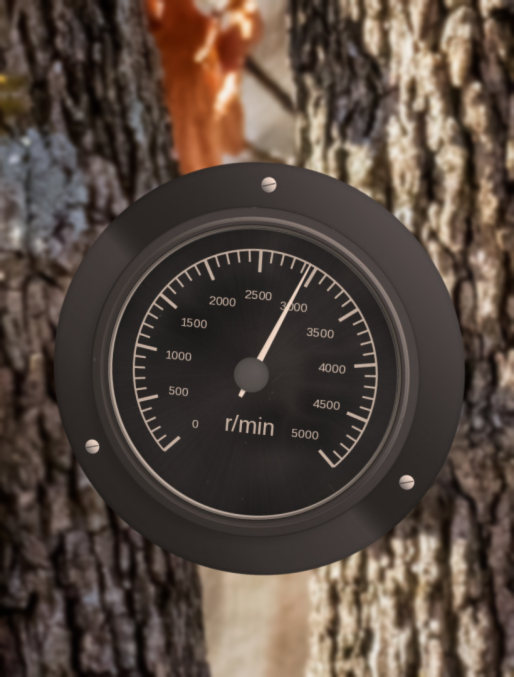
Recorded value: value=2950 unit=rpm
